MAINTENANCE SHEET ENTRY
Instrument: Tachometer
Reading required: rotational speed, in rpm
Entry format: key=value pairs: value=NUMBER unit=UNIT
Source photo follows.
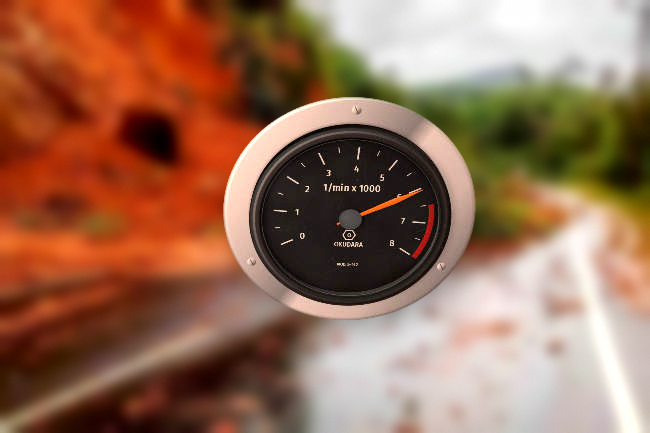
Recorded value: value=6000 unit=rpm
